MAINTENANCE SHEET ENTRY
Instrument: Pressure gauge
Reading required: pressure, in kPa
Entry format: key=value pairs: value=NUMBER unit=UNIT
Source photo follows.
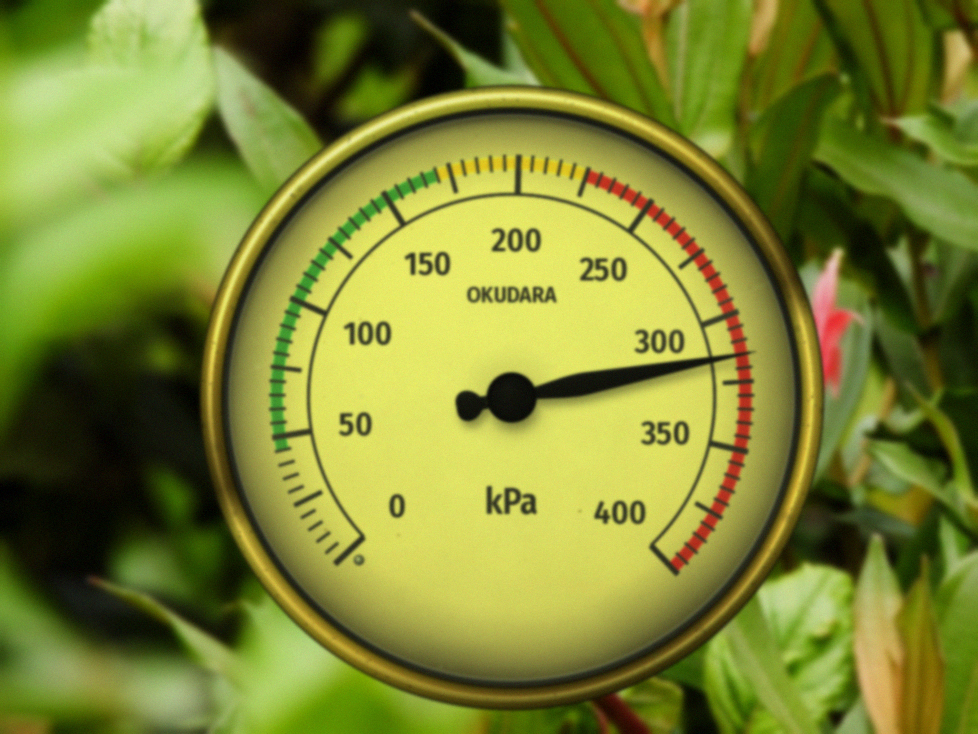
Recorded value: value=315 unit=kPa
